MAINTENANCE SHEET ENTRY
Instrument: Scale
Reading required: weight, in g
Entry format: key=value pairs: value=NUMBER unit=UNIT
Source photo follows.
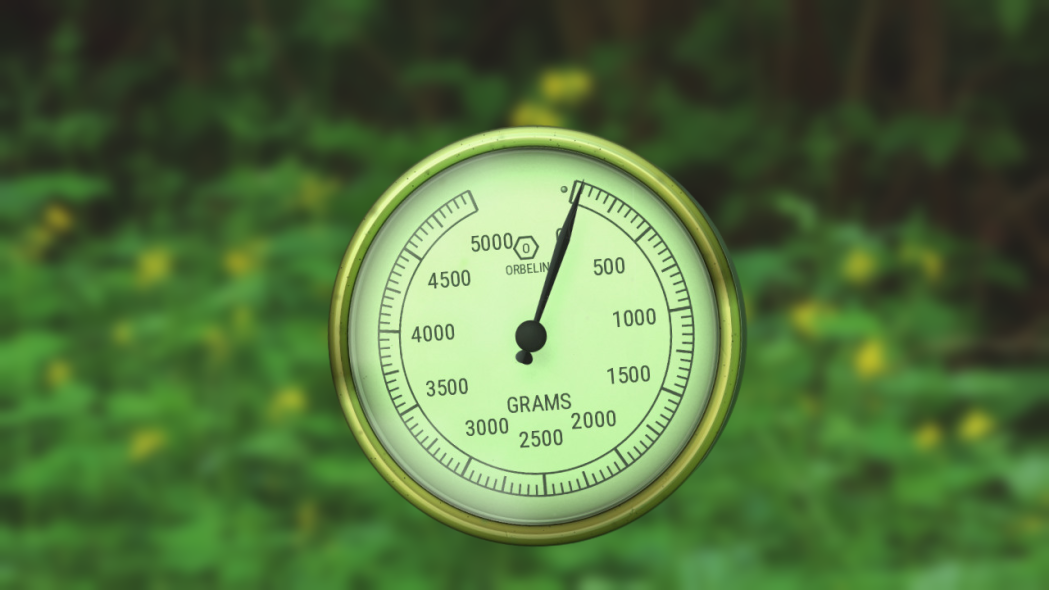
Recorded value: value=50 unit=g
